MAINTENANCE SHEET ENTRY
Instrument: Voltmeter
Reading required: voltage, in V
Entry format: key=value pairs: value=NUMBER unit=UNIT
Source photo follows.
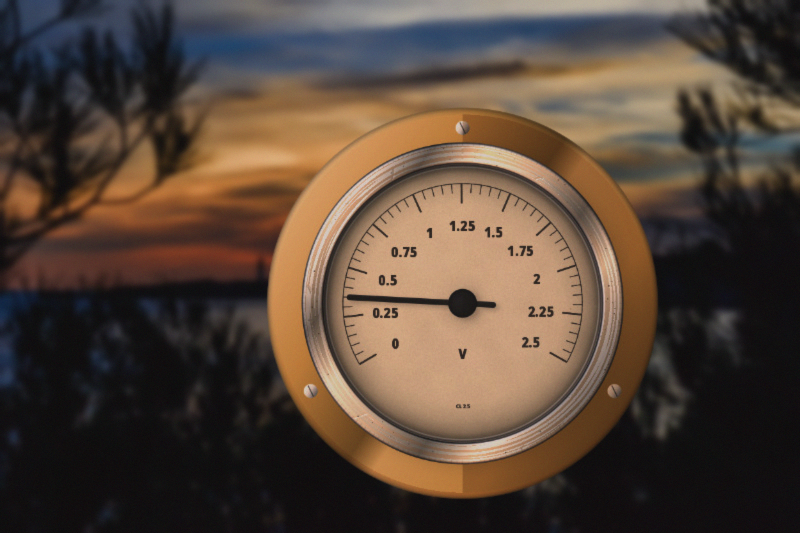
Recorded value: value=0.35 unit=V
